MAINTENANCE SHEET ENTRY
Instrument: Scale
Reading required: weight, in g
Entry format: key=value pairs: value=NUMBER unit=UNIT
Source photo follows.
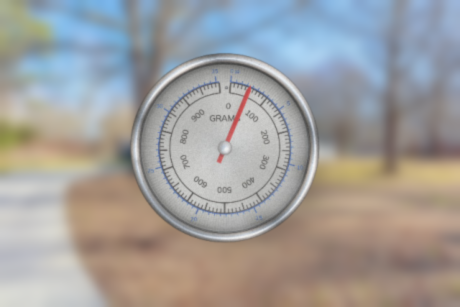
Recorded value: value=50 unit=g
